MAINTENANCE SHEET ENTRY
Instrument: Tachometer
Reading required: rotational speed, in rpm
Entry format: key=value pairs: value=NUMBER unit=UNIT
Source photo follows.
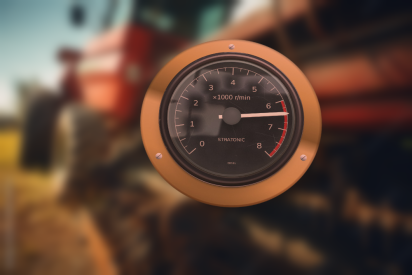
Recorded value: value=6500 unit=rpm
